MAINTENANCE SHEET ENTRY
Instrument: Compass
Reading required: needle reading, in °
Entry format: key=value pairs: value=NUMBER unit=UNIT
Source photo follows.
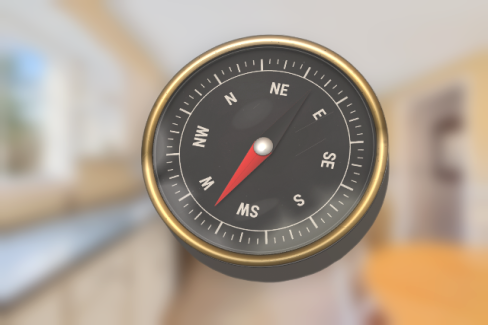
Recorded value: value=250 unit=°
